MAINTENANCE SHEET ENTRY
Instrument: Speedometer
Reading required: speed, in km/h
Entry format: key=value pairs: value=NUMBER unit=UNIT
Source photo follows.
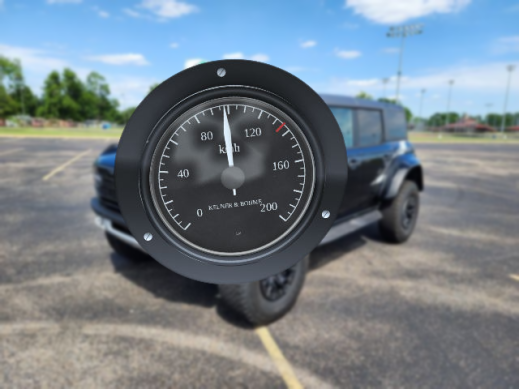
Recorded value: value=97.5 unit=km/h
